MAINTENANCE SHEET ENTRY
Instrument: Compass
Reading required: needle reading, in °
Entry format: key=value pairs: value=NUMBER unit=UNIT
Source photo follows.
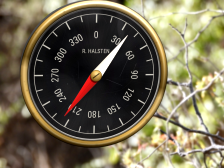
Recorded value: value=217.5 unit=°
